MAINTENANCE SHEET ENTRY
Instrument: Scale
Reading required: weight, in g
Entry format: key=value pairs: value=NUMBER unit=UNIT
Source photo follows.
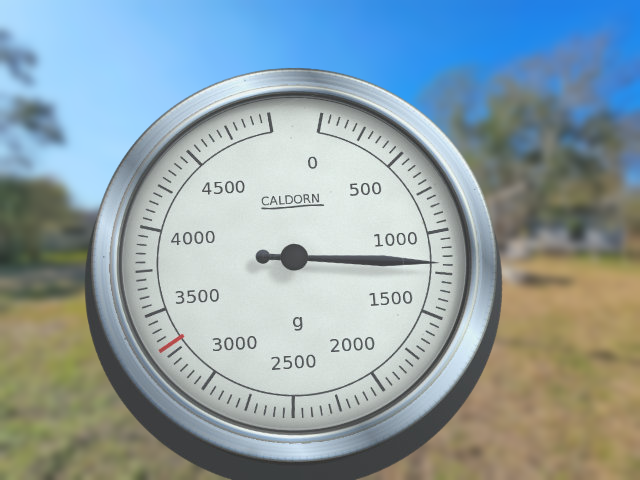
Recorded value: value=1200 unit=g
